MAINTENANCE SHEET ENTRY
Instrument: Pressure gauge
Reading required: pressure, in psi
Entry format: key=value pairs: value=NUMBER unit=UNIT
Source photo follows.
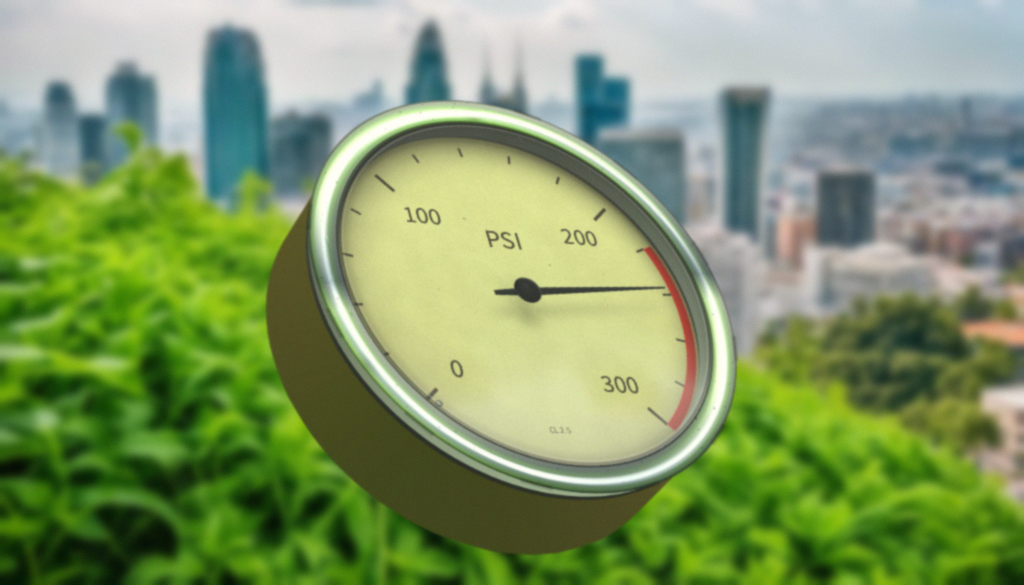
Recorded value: value=240 unit=psi
